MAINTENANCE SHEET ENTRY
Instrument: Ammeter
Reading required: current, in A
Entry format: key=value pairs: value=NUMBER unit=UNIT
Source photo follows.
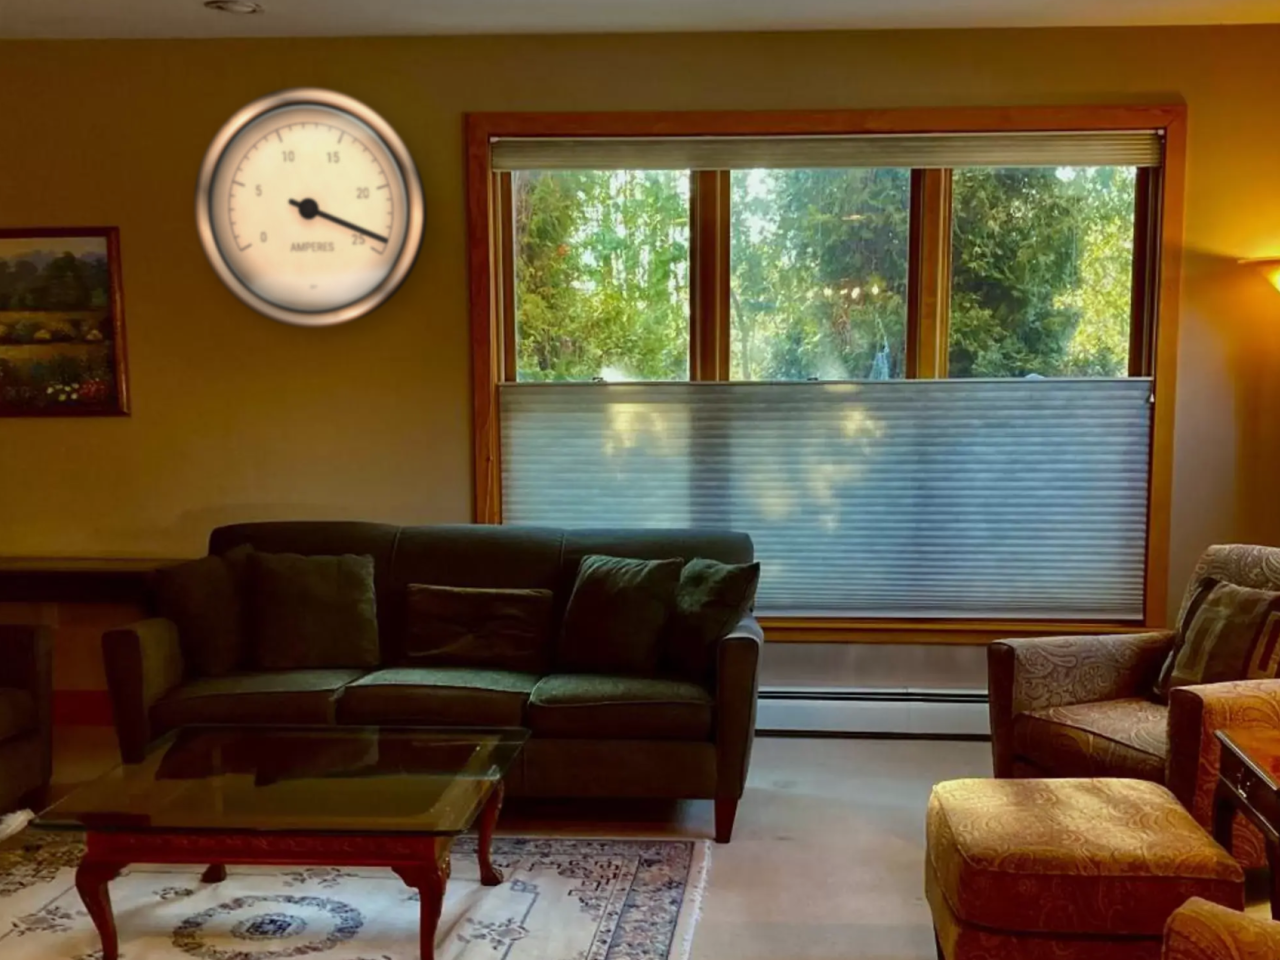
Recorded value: value=24 unit=A
